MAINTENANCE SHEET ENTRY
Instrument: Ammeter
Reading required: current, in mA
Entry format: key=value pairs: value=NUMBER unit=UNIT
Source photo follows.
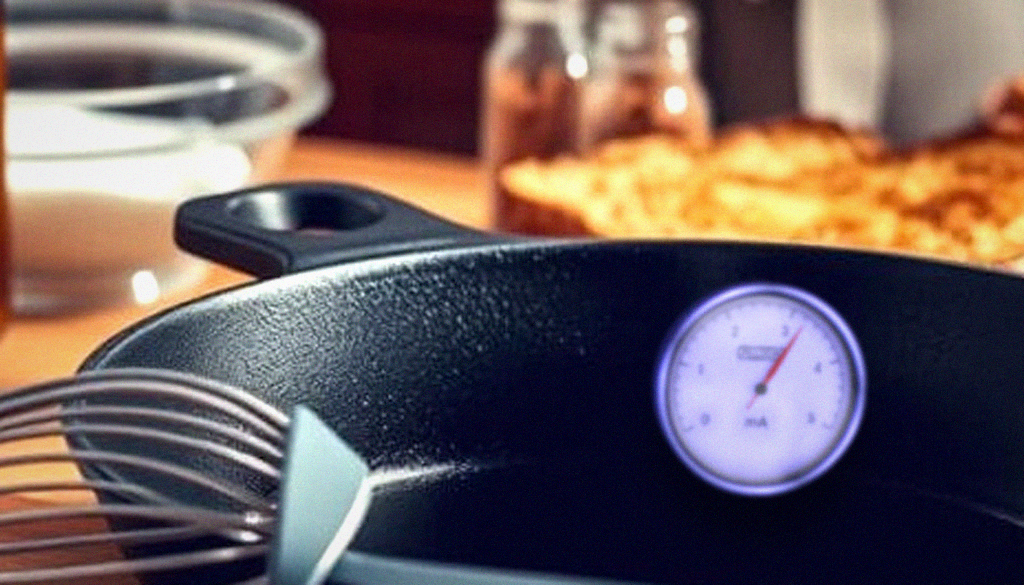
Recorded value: value=3.2 unit=mA
